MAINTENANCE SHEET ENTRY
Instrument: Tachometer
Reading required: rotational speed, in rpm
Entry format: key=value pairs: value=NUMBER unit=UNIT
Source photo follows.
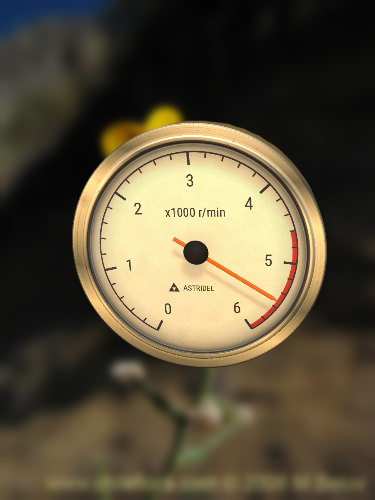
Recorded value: value=5500 unit=rpm
